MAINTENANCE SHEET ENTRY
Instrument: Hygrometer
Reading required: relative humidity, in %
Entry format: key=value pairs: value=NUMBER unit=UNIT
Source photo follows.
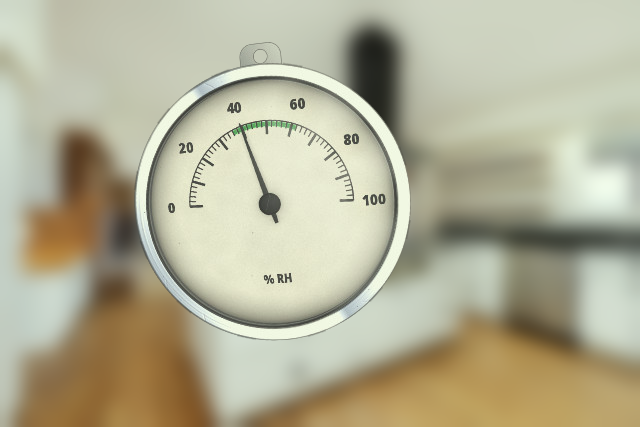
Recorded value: value=40 unit=%
